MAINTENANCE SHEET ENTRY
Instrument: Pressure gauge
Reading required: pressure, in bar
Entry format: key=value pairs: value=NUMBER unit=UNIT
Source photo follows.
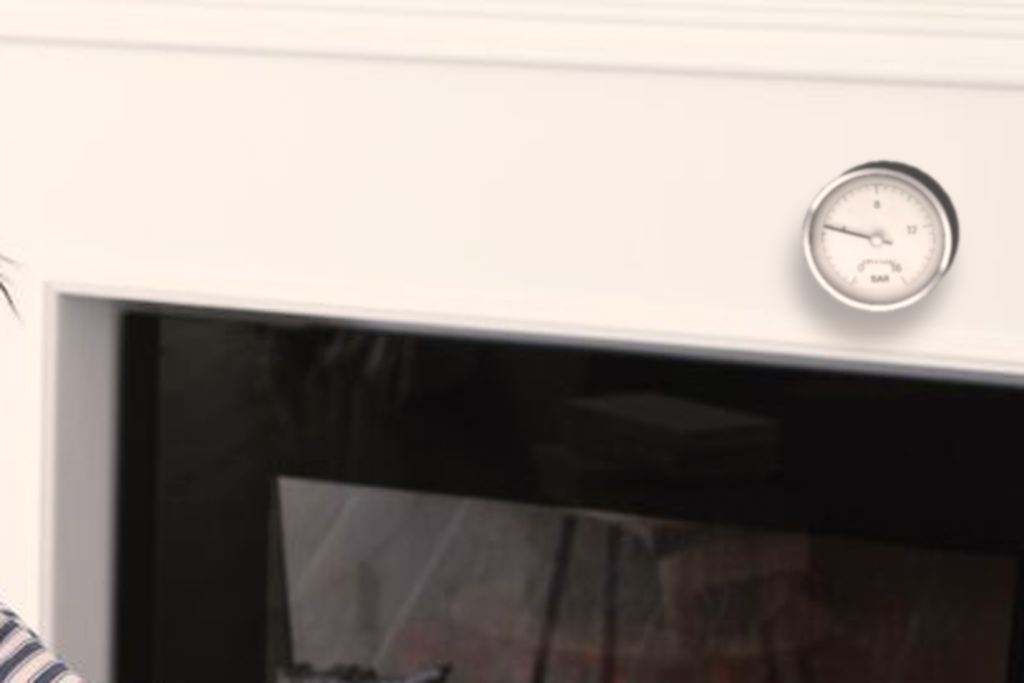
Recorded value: value=4 unit=bar
